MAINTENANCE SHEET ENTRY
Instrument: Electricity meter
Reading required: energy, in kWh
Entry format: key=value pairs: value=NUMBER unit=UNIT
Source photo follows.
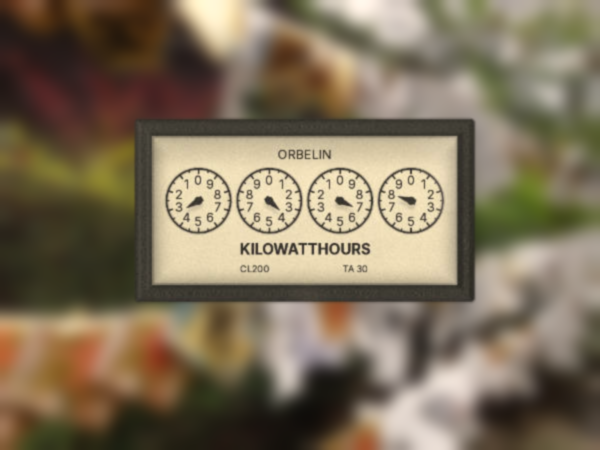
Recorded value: value=3368 unit=kWh
